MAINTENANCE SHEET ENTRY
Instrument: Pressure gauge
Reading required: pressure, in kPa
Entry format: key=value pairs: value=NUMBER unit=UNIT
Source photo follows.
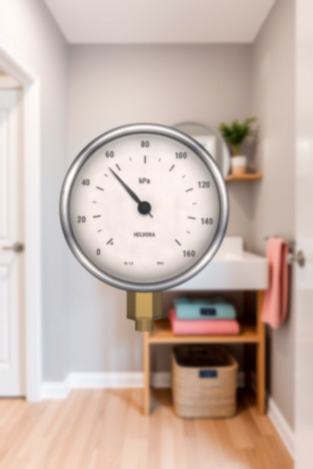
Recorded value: value=55 unit=kPa
